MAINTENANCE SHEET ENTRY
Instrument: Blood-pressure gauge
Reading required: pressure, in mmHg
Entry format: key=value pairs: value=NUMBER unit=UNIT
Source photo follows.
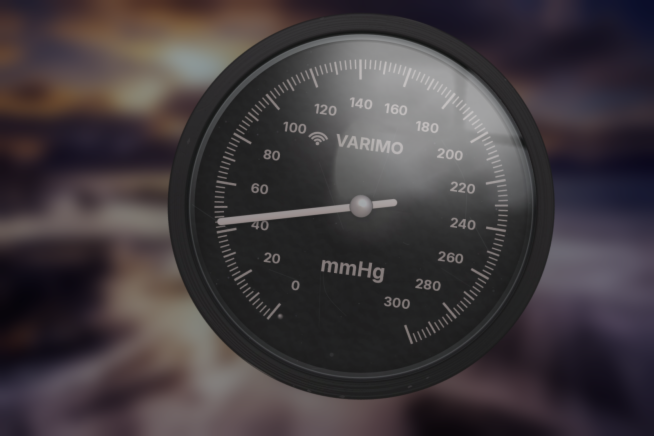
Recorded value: value=44 unit=mmHg
